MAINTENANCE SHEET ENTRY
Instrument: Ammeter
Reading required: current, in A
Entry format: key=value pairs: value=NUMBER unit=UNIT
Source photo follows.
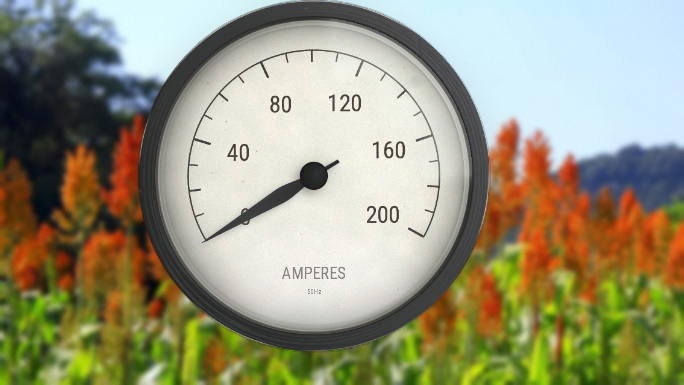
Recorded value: value=0 unit=A
